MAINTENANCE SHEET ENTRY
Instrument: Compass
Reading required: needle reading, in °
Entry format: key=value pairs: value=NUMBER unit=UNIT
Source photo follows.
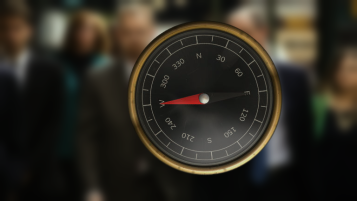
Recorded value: value=270 unit=°
